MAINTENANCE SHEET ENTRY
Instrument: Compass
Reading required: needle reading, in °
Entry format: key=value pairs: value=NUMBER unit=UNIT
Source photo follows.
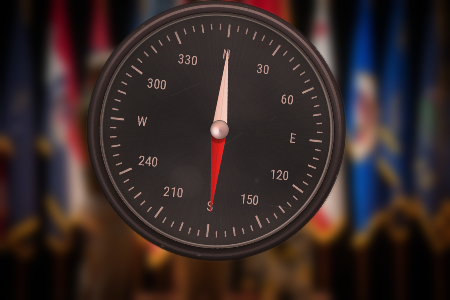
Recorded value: value=180 unit=°
